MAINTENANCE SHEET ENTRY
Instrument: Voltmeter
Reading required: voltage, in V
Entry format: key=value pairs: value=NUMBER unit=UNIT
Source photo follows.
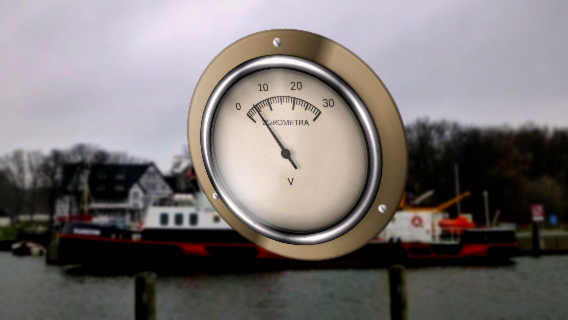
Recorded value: value=5 unit=V
